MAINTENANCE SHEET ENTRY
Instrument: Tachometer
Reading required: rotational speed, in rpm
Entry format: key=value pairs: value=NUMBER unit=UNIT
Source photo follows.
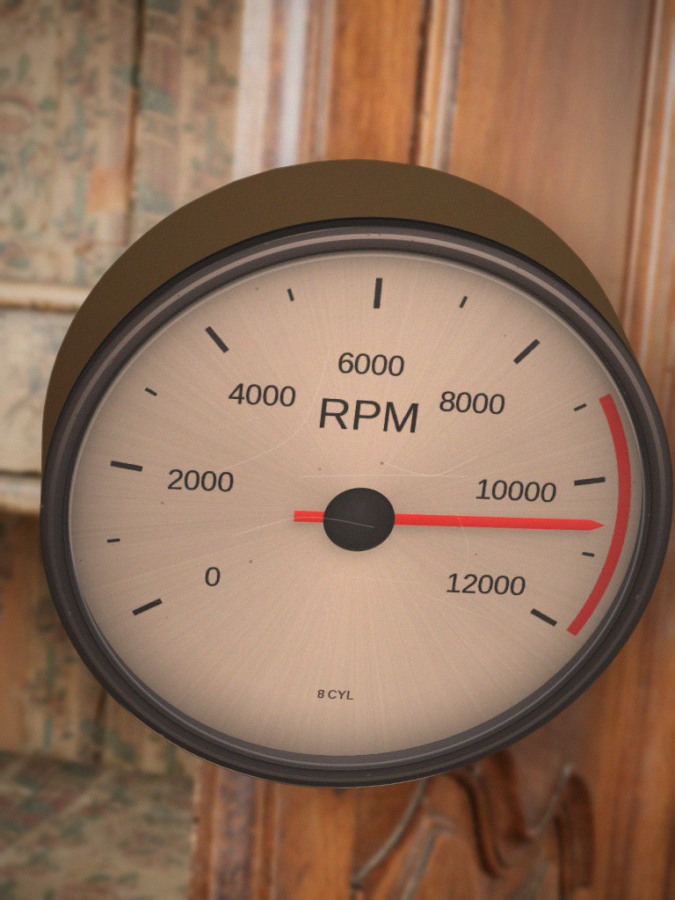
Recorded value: value=10500 unit=rpm
